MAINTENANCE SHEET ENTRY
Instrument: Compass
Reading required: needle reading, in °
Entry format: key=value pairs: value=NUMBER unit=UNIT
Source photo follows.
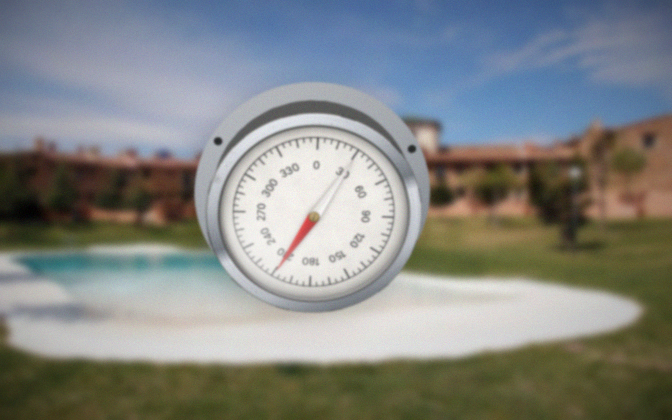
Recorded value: value=210 unit=°
